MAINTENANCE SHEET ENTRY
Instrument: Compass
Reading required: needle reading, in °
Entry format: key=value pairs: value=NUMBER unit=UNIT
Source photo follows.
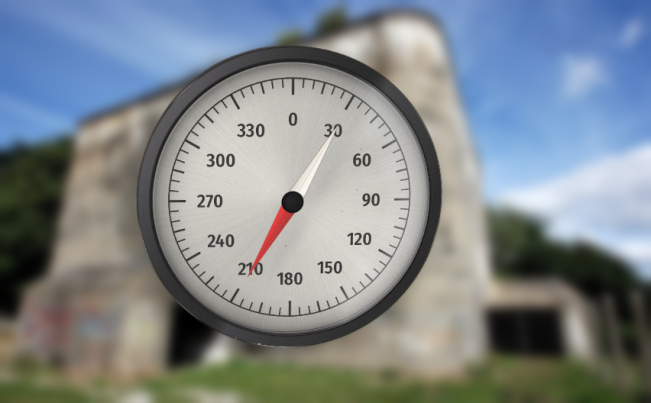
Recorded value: value=210 unit=°
